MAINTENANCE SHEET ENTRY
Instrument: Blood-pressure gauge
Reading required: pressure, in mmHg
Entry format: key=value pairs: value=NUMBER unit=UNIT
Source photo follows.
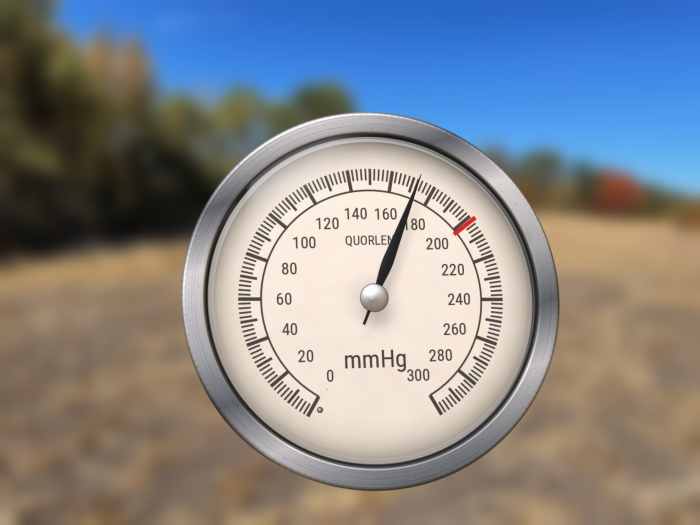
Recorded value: value=172 unit=mmHg
